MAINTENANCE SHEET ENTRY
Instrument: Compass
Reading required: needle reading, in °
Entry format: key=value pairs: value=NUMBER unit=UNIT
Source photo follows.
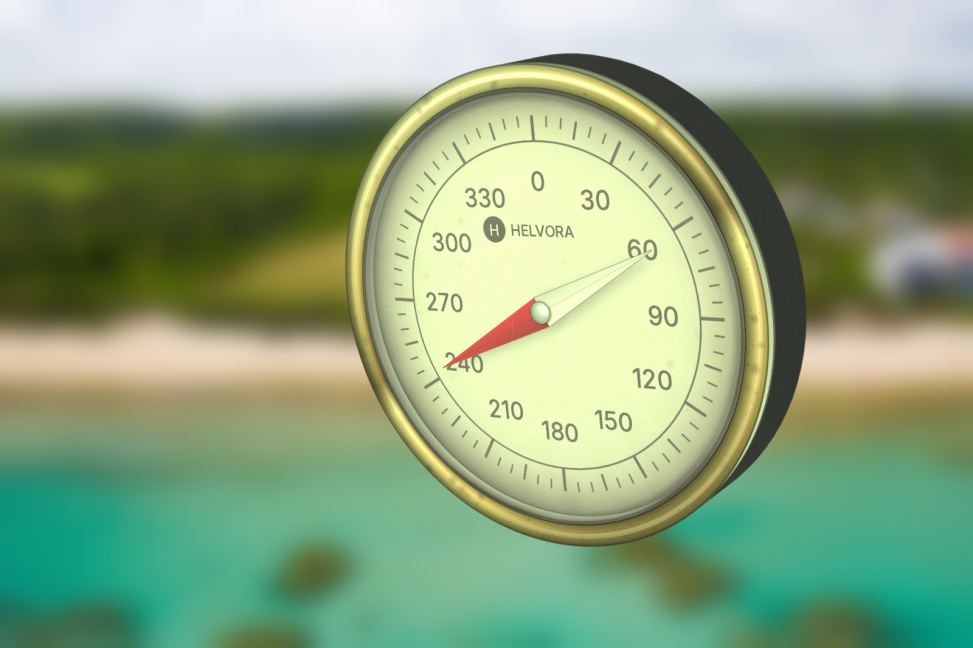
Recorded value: value=242.5 unit=°
